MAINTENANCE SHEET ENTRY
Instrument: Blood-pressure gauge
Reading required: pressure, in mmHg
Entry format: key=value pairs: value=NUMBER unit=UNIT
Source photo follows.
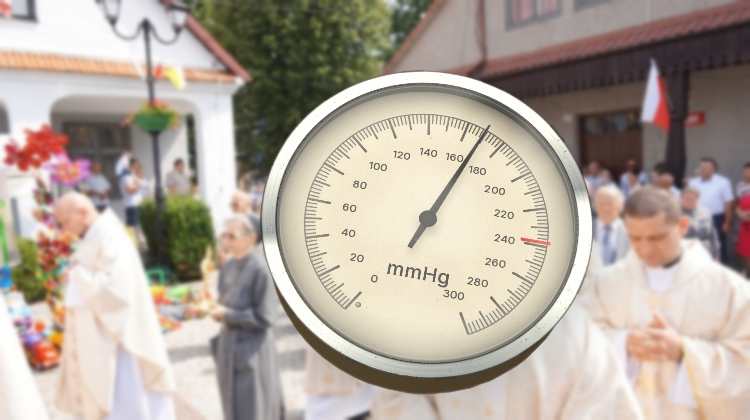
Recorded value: value=170 unit=mmHg
